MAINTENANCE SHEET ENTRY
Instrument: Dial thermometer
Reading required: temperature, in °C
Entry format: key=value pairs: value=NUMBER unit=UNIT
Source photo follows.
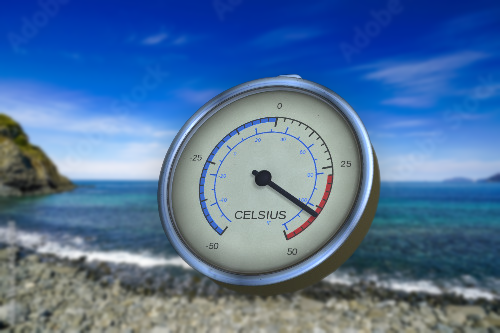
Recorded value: value=40 unit=°C
